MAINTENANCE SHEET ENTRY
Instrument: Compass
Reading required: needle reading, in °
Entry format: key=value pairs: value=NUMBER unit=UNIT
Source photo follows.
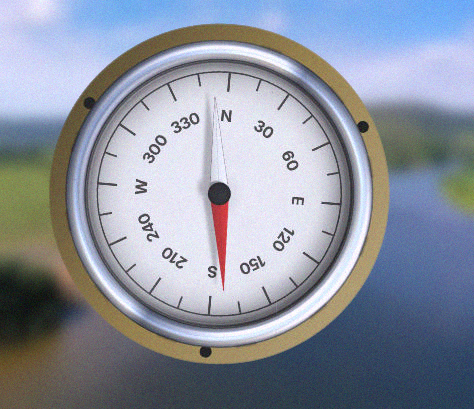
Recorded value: value=172.5 unit=°
